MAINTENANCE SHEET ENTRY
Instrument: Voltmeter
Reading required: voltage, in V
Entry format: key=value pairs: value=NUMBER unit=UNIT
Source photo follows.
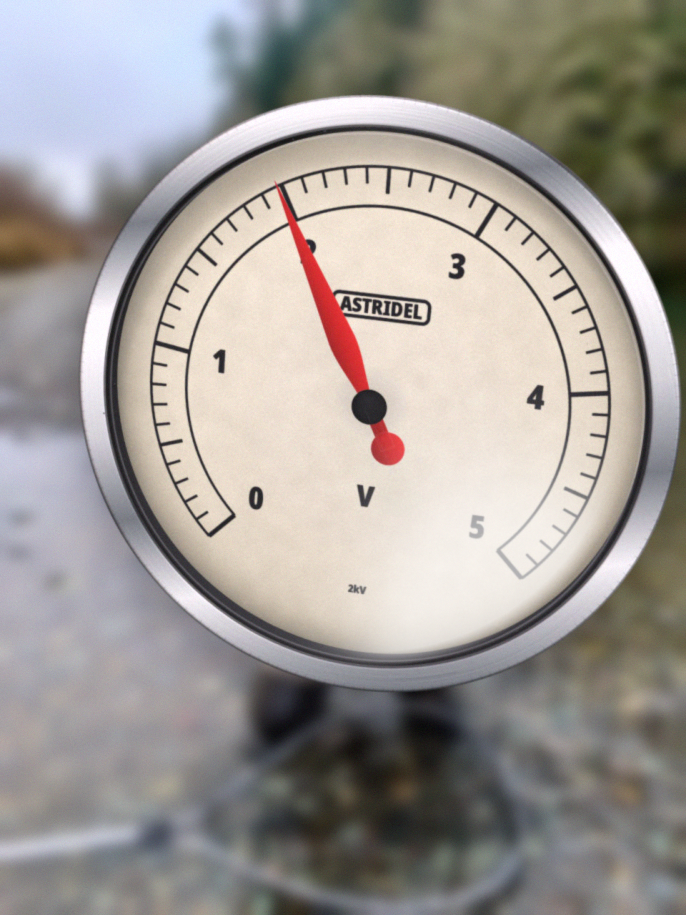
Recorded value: value=2 unit=V
